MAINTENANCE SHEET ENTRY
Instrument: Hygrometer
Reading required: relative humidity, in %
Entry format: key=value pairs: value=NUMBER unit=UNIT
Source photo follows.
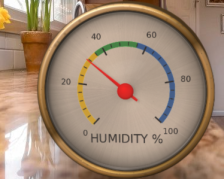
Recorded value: value=32 unit=%
